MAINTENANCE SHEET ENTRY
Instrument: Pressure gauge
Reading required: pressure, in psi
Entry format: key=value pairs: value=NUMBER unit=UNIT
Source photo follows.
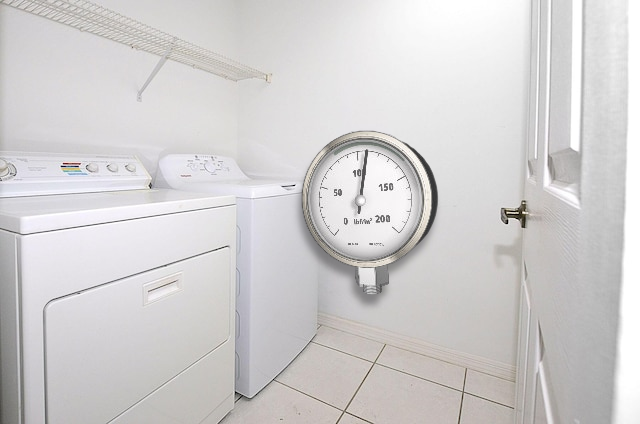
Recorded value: value=110 unit=psi
